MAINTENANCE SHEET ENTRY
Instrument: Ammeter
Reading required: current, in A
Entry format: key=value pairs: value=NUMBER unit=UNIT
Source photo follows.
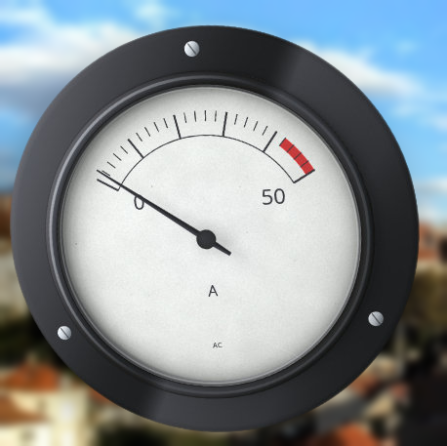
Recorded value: value=2 unit=A
